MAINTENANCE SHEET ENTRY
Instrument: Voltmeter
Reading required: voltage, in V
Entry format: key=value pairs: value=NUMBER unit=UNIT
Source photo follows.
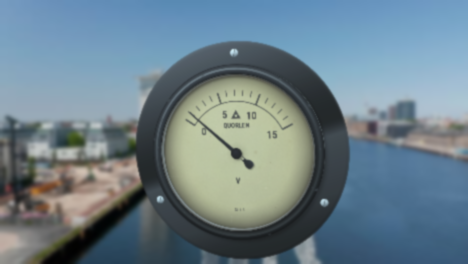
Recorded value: value=1 unit=V
